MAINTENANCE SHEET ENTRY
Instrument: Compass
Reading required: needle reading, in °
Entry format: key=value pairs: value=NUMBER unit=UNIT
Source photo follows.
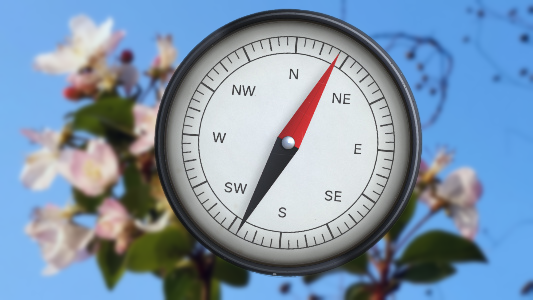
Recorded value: value=25 unit=°
